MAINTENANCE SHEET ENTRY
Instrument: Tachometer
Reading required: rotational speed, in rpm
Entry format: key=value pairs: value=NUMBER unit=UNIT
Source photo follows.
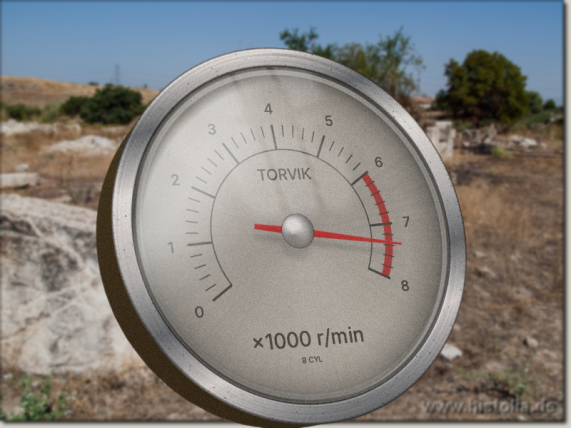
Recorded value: value=7400 unit=rpm
